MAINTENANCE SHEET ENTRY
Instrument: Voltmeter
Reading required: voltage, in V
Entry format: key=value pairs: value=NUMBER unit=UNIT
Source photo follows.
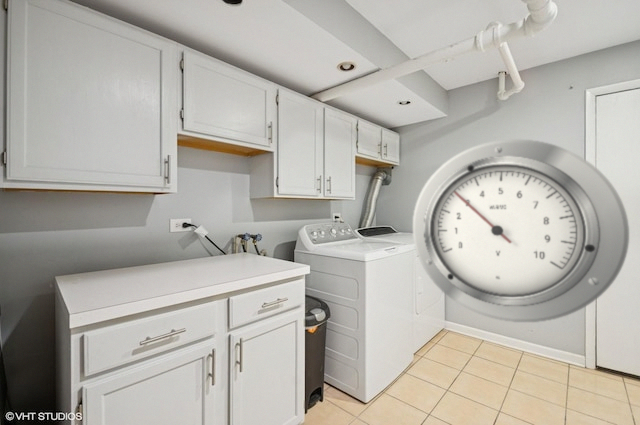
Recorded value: value=3 unit=V
